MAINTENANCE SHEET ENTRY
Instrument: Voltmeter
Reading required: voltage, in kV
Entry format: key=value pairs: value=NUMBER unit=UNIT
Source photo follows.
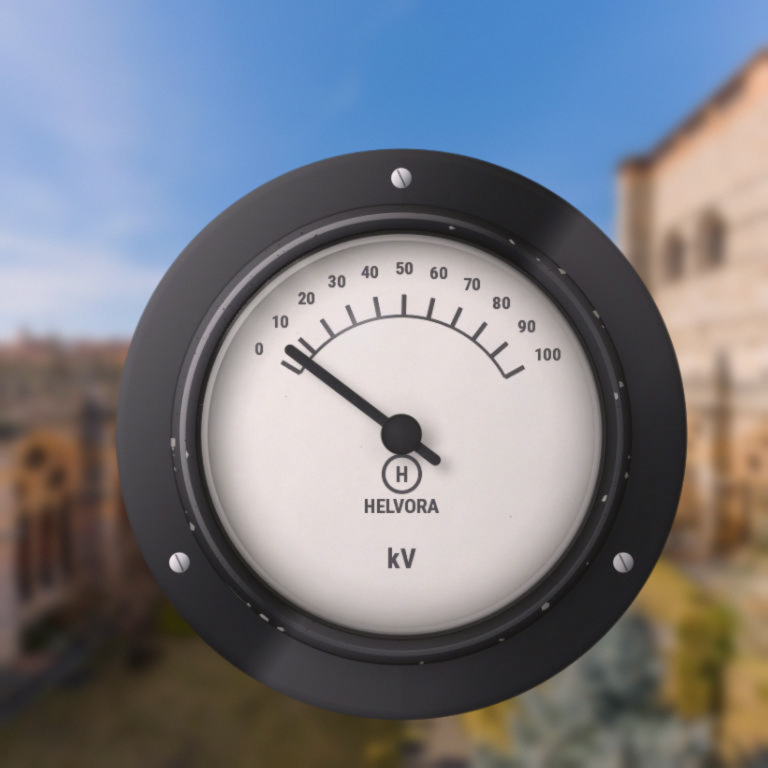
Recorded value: value=5 unit=kV
